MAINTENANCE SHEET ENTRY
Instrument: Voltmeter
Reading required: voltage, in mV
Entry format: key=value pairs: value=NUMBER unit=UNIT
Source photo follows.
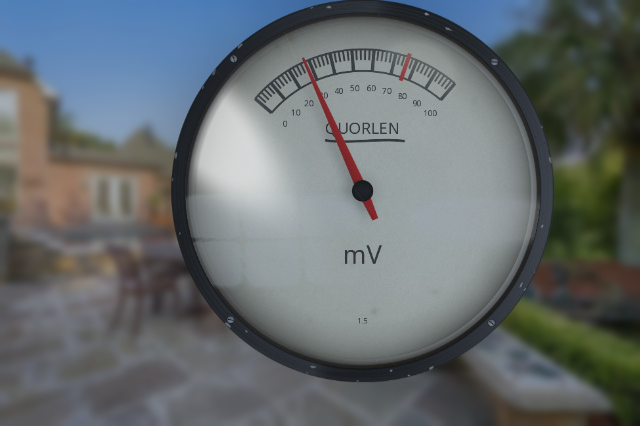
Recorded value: value=28 unit=mV
